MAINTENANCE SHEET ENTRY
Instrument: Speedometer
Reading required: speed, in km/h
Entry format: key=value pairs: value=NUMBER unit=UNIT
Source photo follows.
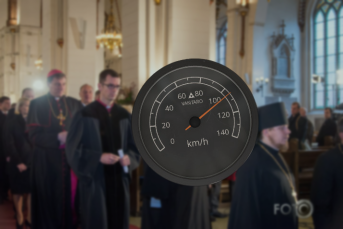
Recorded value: value=105 unit=km/h
